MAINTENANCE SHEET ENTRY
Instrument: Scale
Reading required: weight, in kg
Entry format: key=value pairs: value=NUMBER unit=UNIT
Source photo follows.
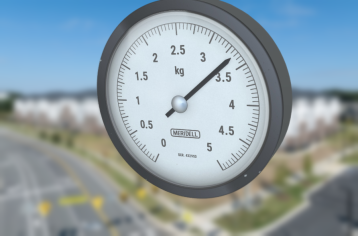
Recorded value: value=3.35 unit=kg
